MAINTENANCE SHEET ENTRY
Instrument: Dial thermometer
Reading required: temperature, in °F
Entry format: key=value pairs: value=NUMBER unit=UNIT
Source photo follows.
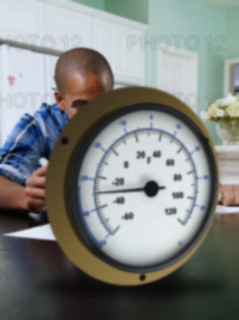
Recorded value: value=-30 unit=°F
